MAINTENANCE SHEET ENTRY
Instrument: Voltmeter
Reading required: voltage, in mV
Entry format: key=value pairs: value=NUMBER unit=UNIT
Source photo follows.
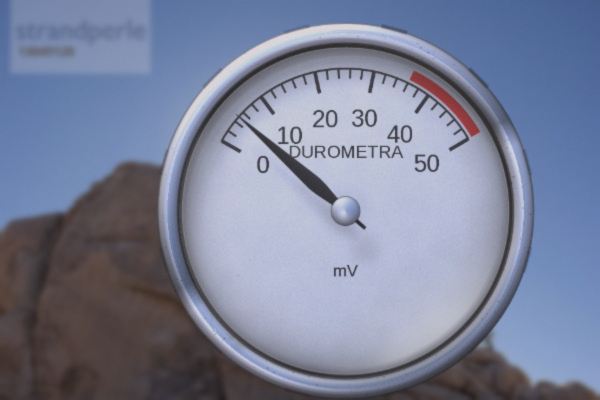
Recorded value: value=5 unit=mV
